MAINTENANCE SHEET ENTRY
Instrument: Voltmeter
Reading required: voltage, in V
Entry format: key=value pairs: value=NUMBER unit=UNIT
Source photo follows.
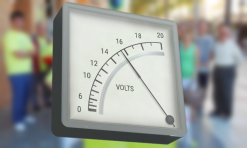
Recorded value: value=15.5 unit=V
